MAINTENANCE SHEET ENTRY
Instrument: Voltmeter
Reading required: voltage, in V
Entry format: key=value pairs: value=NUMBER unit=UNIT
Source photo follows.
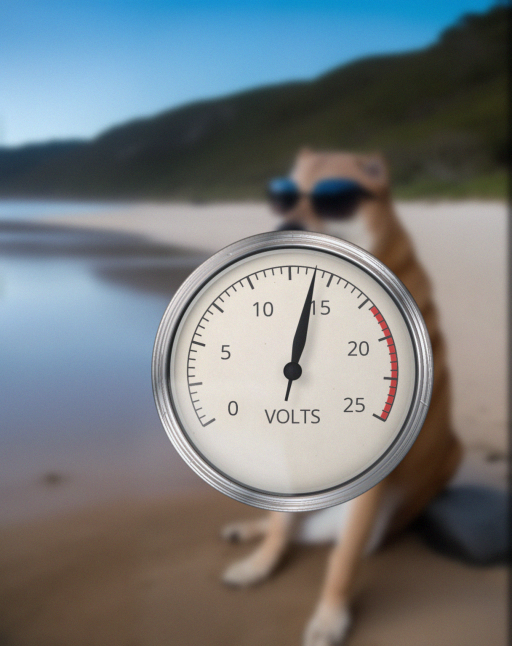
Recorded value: value=14 unit=V
